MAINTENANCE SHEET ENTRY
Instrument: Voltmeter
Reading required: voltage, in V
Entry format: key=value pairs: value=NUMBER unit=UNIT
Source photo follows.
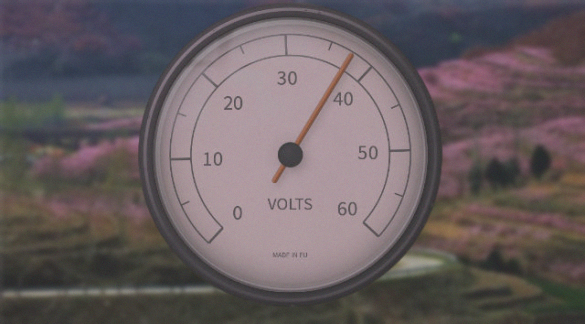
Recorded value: value=37.5 unit=V
